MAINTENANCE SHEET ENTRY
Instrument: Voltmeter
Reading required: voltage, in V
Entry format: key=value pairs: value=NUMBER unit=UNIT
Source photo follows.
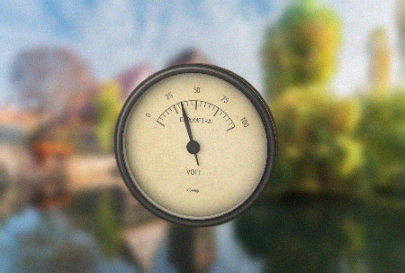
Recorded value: value=35 unit=V
